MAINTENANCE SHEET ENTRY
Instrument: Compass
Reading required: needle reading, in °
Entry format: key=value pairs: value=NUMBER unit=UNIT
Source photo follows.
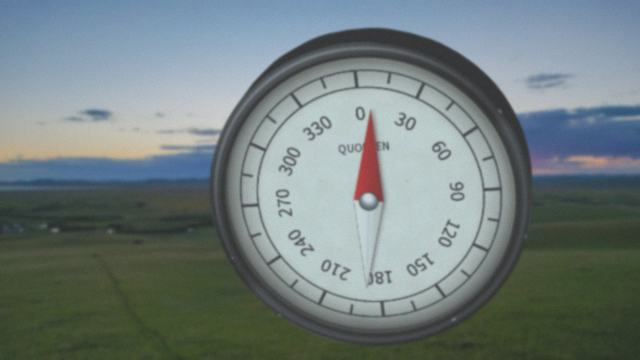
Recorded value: value=7.5 unit=°
